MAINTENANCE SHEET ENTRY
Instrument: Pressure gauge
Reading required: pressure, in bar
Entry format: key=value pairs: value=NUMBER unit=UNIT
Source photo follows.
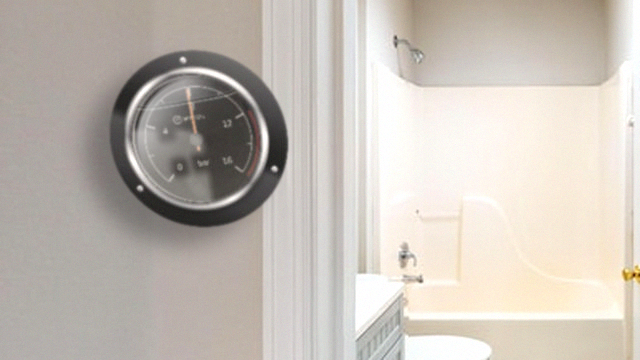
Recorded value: value=8 unit=bar
